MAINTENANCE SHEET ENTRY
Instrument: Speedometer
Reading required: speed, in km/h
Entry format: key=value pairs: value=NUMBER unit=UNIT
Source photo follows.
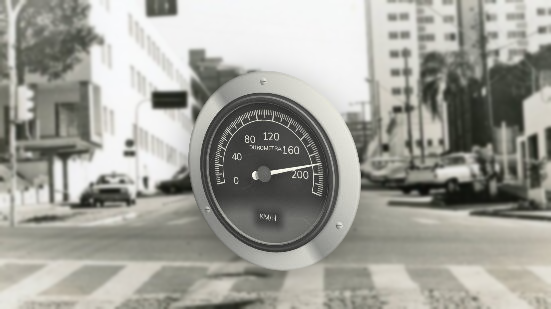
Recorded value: value=190 unit=km/h
